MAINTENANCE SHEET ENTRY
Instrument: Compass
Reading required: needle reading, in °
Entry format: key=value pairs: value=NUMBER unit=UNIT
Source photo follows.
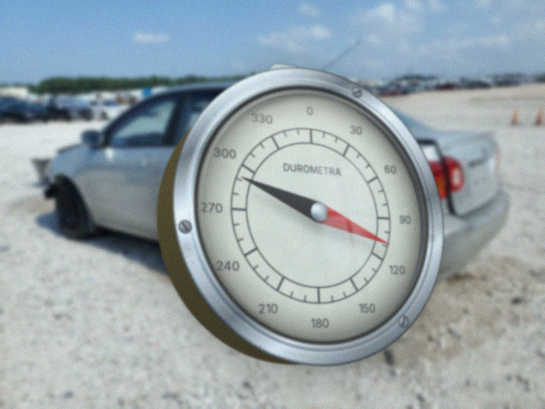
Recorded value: value=110 unit=°
